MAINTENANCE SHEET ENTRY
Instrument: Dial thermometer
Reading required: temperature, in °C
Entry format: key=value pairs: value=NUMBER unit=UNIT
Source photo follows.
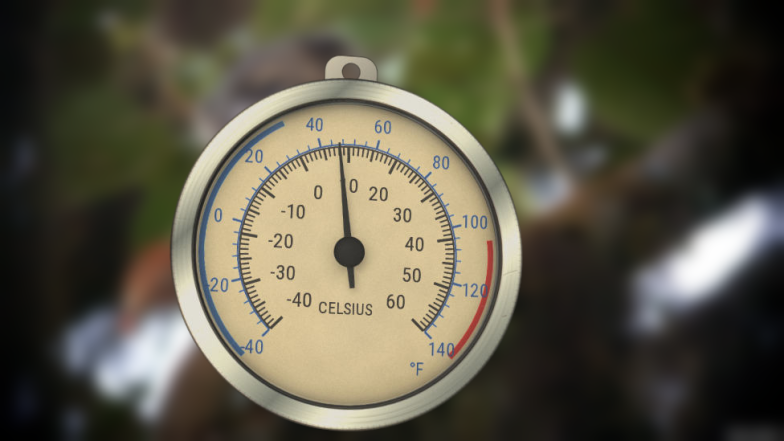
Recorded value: value=8 unit=°C
